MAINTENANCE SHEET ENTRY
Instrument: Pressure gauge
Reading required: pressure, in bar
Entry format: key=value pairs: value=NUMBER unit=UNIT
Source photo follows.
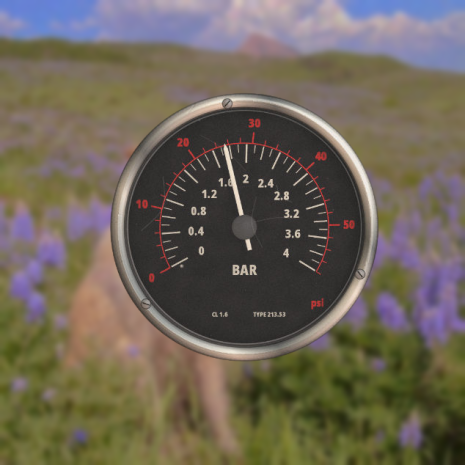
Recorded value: value=1.75 unit=bar
